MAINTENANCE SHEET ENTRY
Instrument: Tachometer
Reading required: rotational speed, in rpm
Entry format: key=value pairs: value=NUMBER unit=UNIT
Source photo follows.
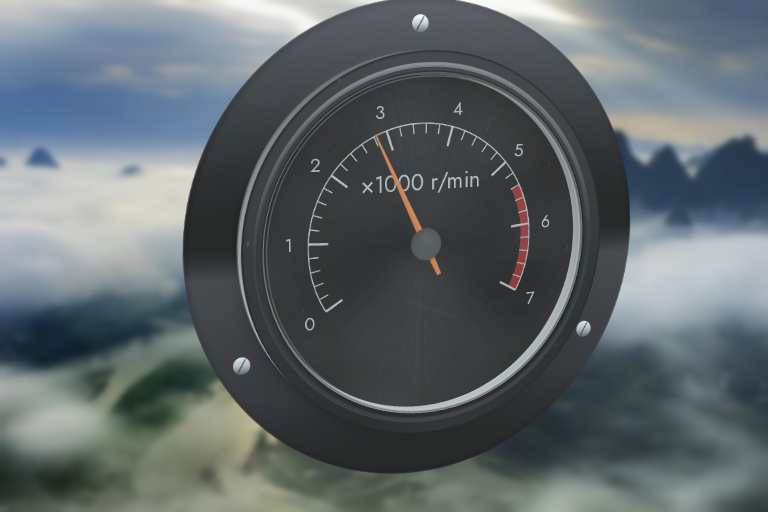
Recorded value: value=2800 unit=rpm
